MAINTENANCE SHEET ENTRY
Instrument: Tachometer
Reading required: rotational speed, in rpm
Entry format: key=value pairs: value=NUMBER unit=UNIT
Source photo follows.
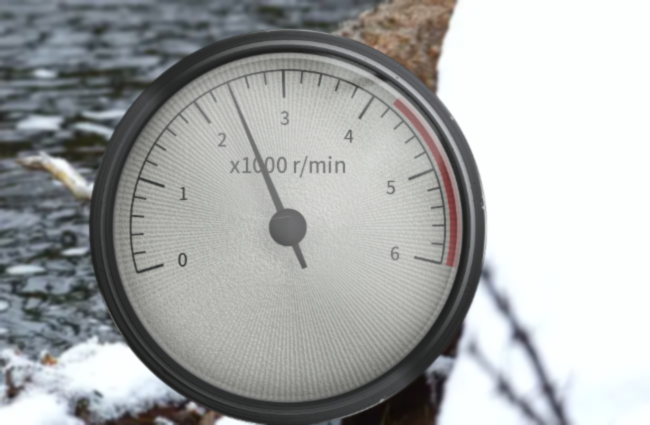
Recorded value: value=2400 unit=rpm
